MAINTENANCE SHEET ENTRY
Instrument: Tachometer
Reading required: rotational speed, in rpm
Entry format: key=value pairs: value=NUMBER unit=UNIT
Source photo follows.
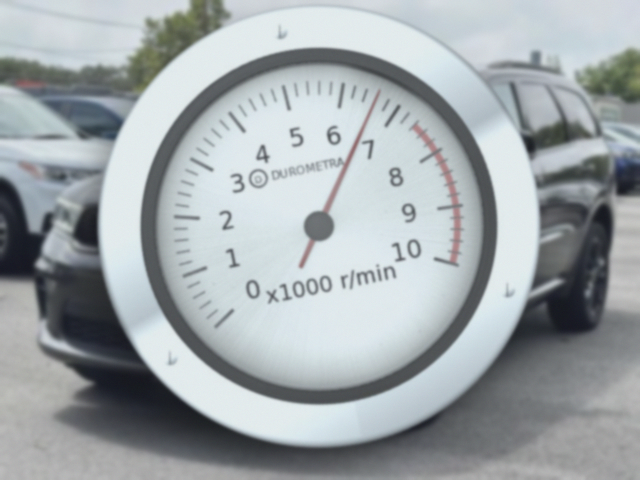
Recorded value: value=6600 unit=rpm
